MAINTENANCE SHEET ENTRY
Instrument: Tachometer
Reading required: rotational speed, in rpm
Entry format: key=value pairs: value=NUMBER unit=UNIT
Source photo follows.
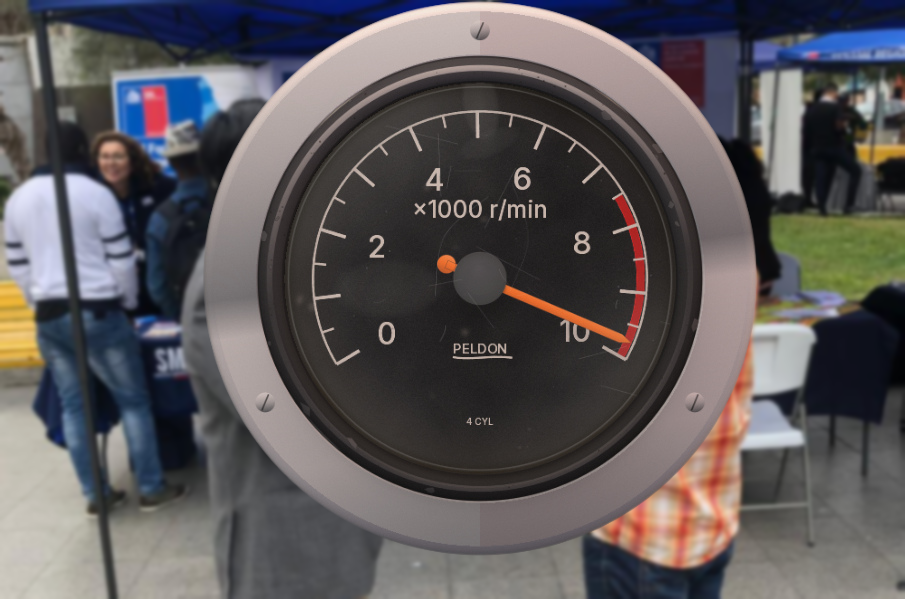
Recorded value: value=9750 unit=rpm
